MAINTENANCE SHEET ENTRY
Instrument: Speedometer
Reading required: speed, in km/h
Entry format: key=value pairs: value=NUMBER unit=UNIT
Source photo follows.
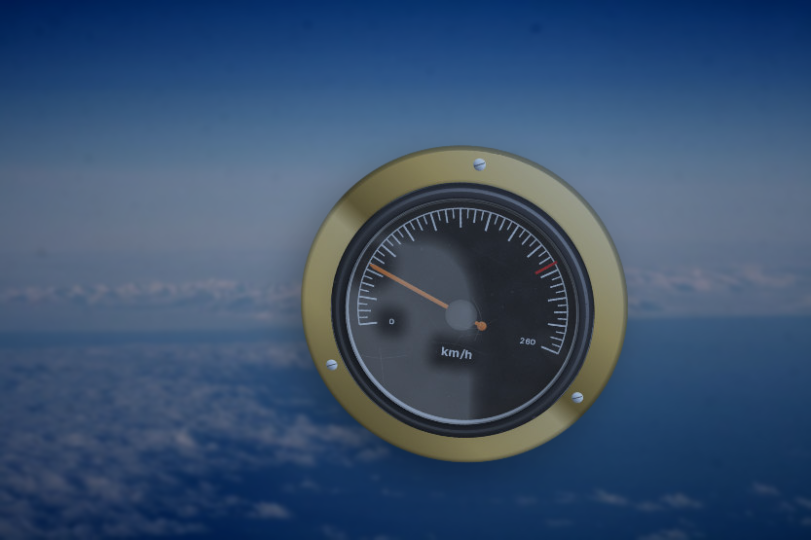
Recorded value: value=45 unit=km/h
